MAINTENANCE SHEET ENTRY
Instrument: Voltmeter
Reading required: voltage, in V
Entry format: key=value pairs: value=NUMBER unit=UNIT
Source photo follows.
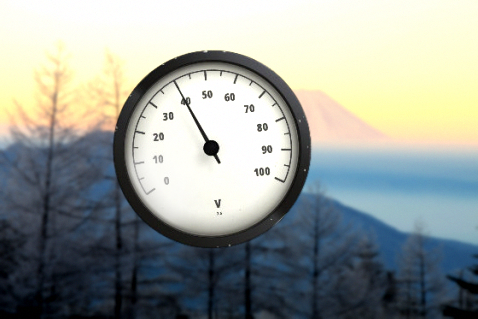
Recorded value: value=40 unit=V
